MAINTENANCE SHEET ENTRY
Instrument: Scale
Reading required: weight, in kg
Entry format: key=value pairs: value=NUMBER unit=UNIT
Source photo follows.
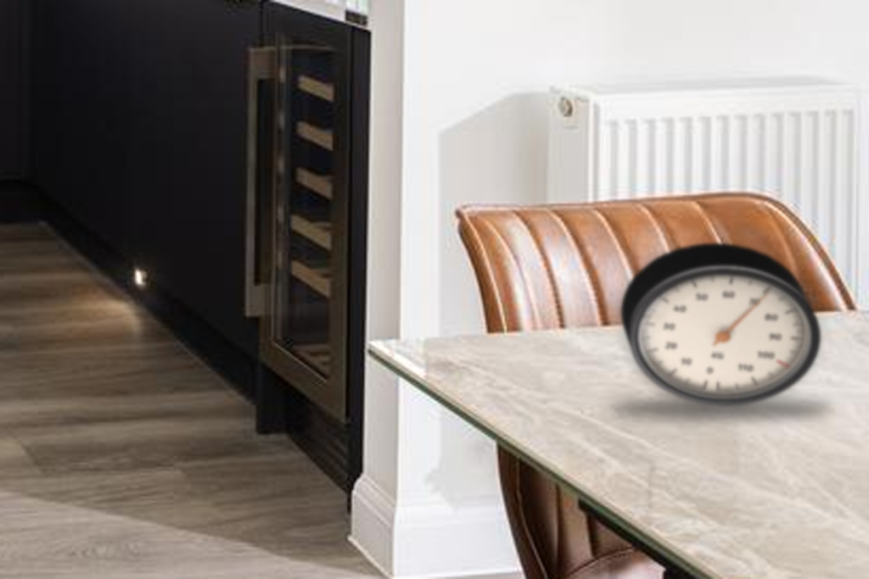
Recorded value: value=70 unit=kg
